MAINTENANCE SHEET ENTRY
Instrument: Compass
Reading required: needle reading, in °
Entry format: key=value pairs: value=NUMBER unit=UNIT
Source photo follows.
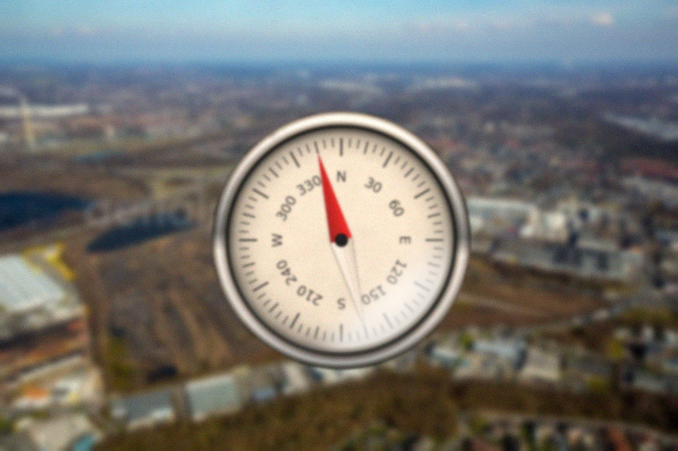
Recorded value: value=345 unit=°
